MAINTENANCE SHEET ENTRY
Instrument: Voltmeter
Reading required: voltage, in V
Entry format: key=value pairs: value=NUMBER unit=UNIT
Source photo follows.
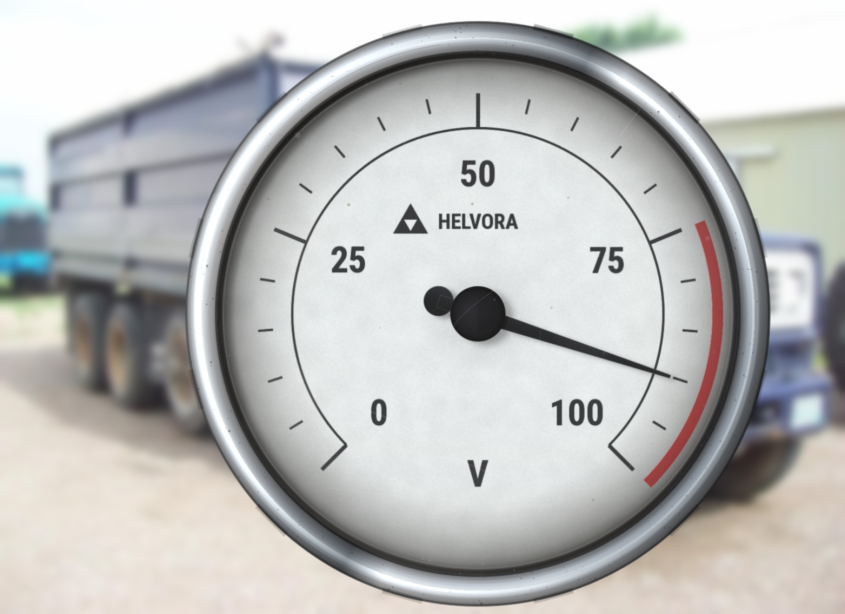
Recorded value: value=90 unit=V
